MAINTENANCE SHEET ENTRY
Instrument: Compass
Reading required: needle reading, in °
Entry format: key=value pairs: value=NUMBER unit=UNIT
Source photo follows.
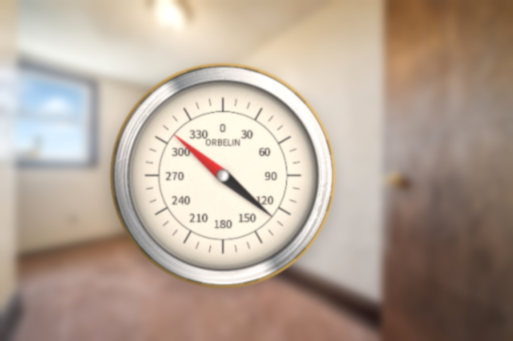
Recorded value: value=310 unit=°
